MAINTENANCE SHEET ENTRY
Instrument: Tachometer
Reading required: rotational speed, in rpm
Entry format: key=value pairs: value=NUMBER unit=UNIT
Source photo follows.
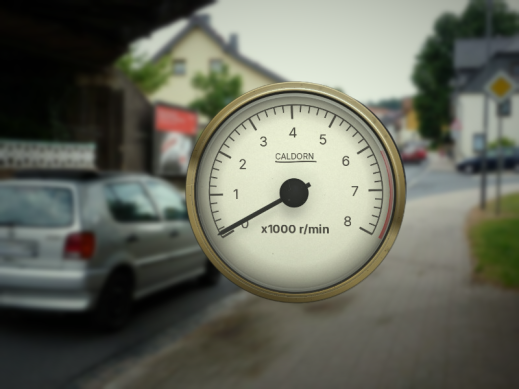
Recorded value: value=100 unit=rpm
